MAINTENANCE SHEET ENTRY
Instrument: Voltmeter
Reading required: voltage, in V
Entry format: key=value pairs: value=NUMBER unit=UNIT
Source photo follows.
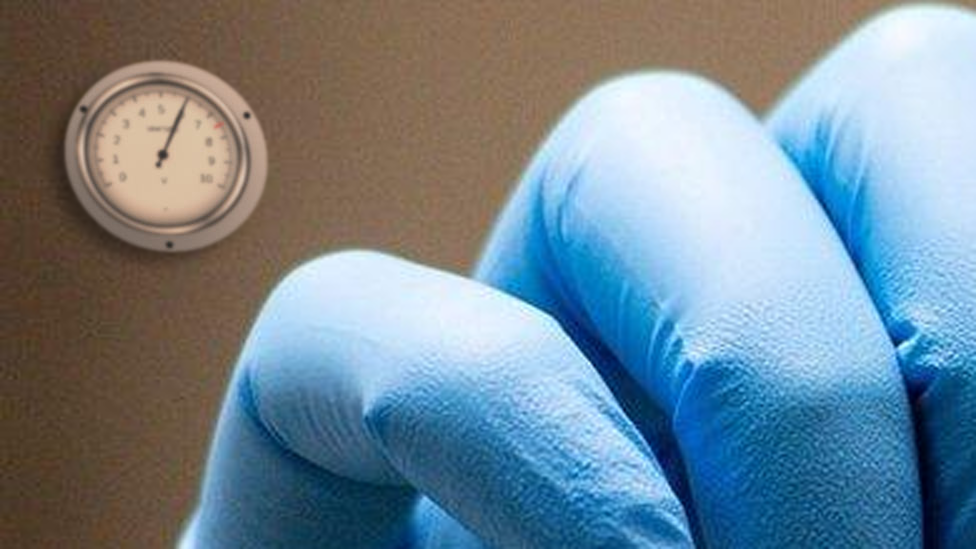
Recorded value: value=6 unit=V
